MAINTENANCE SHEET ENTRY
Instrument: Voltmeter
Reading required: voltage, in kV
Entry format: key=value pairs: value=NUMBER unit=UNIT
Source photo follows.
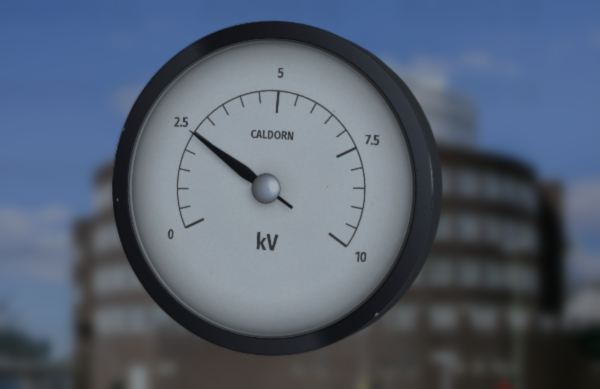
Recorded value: value=2.5 unit=kV
